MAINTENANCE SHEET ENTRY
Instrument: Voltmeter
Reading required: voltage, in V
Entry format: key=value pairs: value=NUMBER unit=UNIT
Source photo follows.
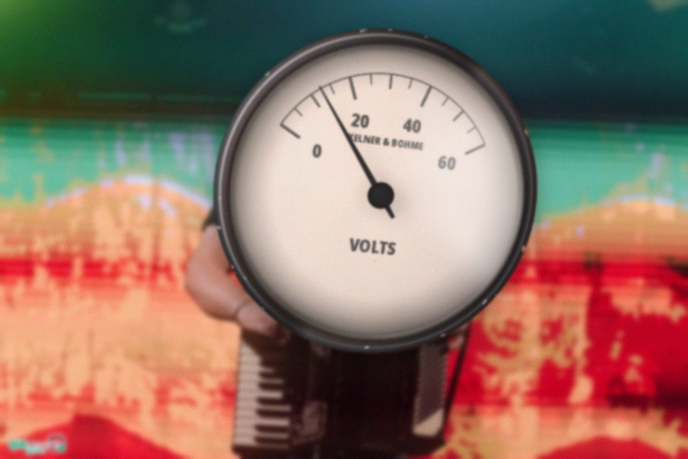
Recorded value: value=12.5 unit=V
